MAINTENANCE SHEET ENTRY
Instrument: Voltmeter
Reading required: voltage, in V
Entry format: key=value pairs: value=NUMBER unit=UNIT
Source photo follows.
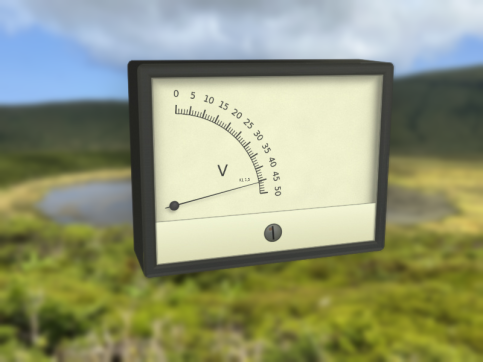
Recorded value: value=45 unit=V
